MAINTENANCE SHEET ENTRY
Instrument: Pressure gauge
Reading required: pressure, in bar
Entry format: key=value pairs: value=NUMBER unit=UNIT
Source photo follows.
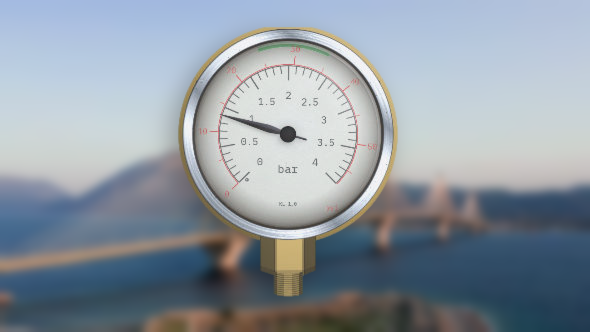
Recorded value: value=0.9 unit=bar
